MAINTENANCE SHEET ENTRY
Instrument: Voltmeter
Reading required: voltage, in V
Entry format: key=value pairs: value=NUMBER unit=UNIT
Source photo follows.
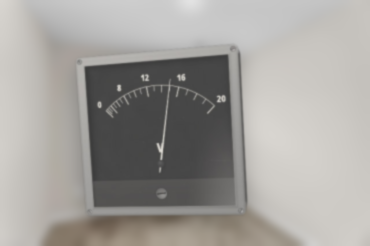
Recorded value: value=15 unit=V
